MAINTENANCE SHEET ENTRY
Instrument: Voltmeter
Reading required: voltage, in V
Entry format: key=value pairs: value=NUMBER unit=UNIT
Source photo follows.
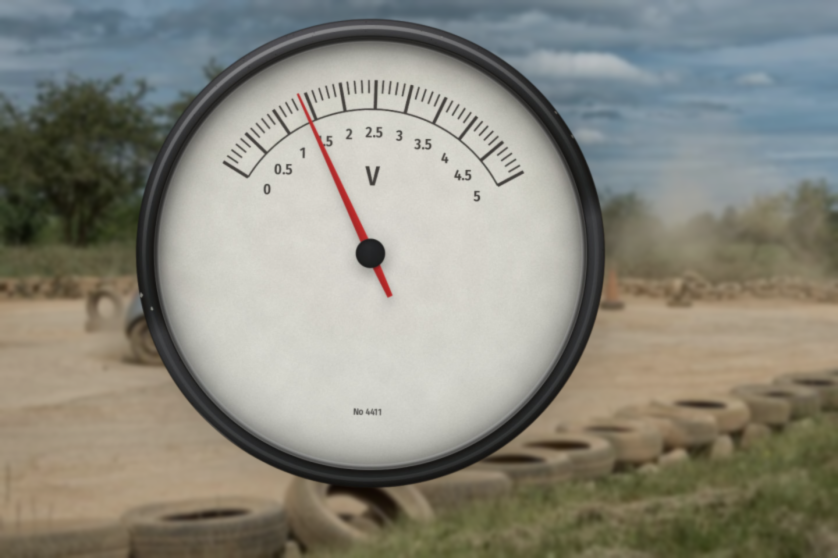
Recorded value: value=1.4 unit=V
